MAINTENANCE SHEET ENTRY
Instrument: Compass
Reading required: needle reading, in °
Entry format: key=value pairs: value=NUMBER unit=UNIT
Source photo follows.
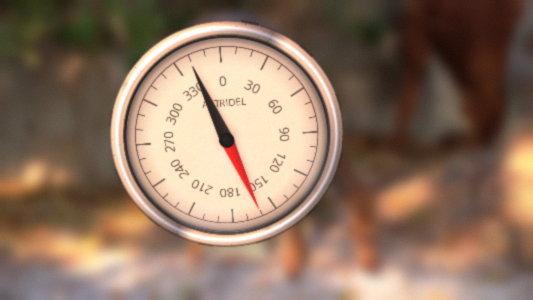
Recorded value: value=160 unit=°
